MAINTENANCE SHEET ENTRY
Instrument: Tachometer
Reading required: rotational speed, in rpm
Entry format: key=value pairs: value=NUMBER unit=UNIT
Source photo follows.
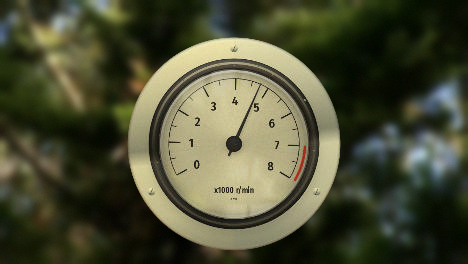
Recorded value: value=4750 unit=rpm
